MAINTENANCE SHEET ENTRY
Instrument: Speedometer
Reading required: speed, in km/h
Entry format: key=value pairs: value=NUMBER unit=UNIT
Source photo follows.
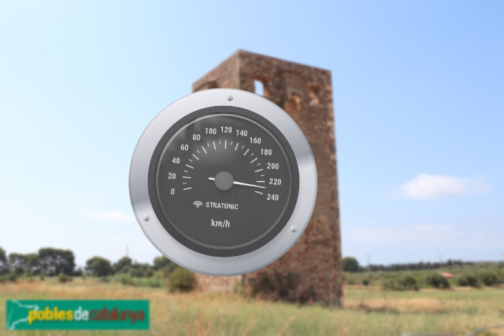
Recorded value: value=230 unit=km/h
